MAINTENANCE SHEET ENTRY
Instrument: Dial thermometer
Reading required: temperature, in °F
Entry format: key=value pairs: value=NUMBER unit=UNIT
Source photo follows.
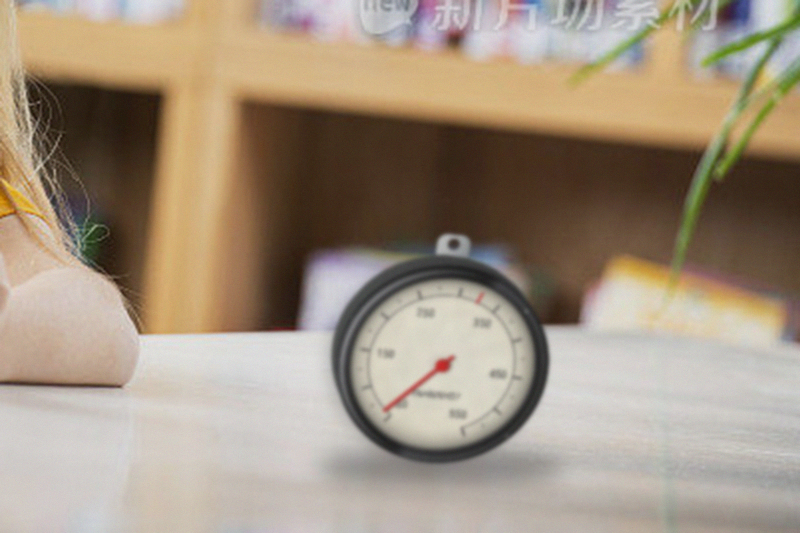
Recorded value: value=62.5 unit=°F
